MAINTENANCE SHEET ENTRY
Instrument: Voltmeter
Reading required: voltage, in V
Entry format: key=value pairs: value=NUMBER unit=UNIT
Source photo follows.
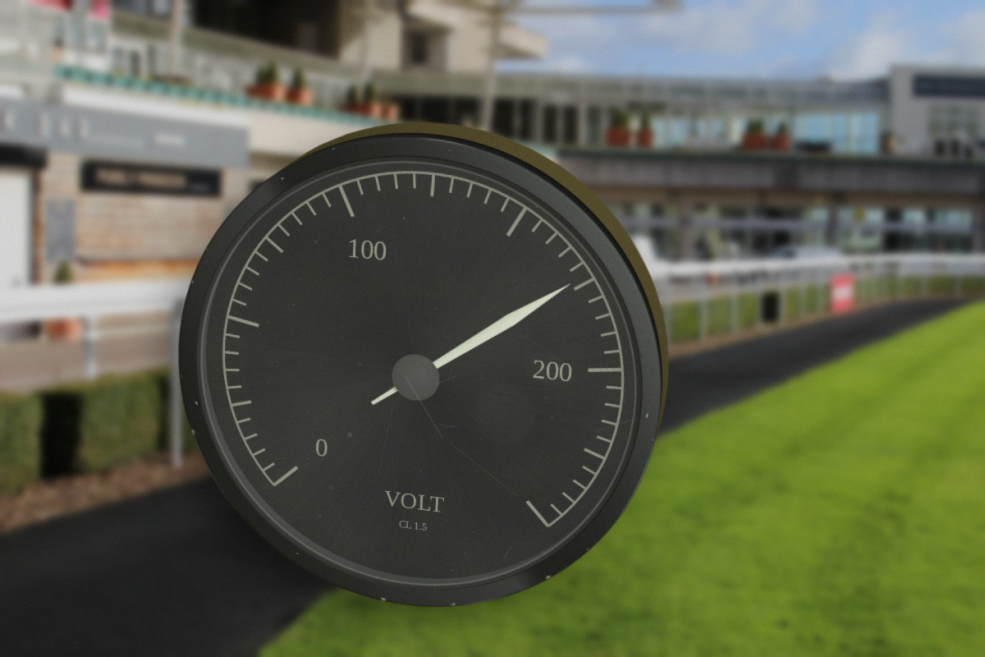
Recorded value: value=172.5 unit=V
